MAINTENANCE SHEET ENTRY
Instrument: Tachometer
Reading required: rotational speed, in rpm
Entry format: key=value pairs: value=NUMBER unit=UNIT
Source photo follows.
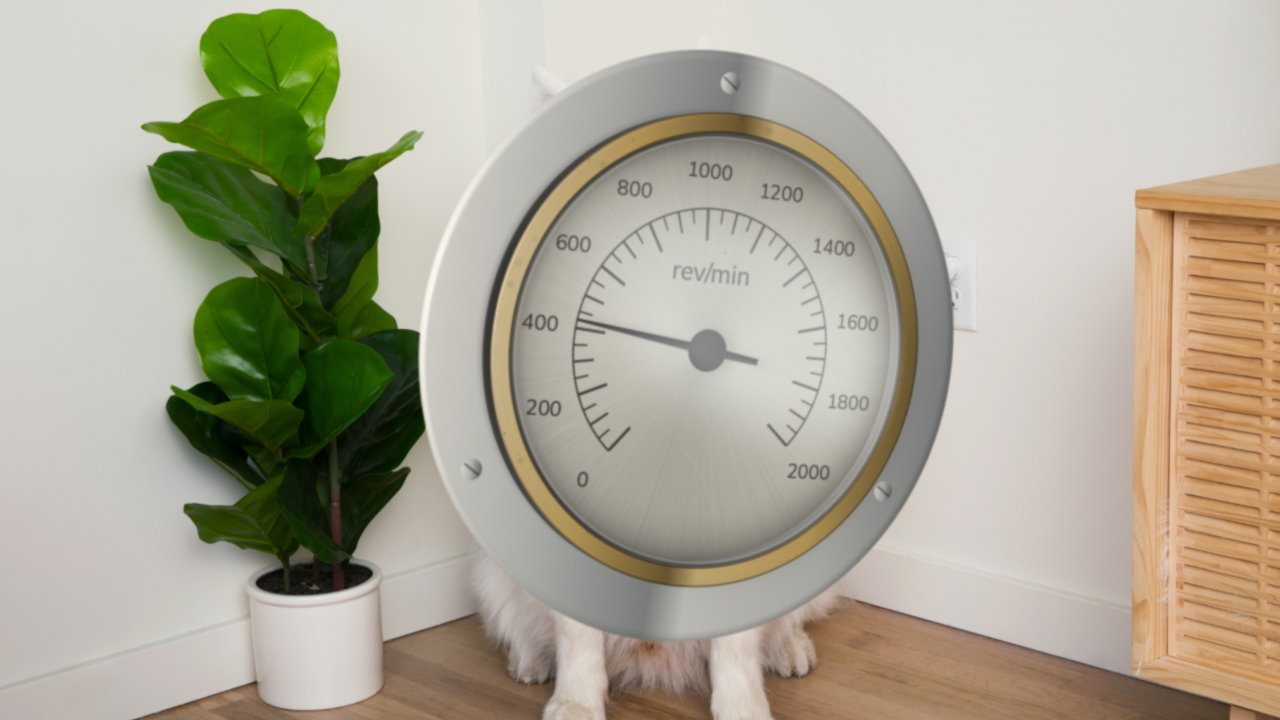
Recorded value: value=425 unit=rpm
